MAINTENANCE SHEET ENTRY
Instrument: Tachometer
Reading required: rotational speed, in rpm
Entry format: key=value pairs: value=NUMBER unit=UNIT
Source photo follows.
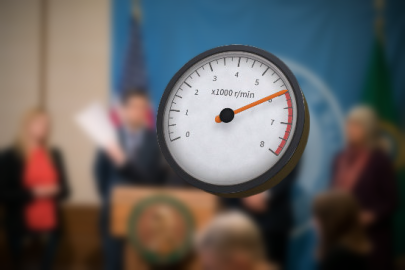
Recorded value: value=6000 unit=rpm
